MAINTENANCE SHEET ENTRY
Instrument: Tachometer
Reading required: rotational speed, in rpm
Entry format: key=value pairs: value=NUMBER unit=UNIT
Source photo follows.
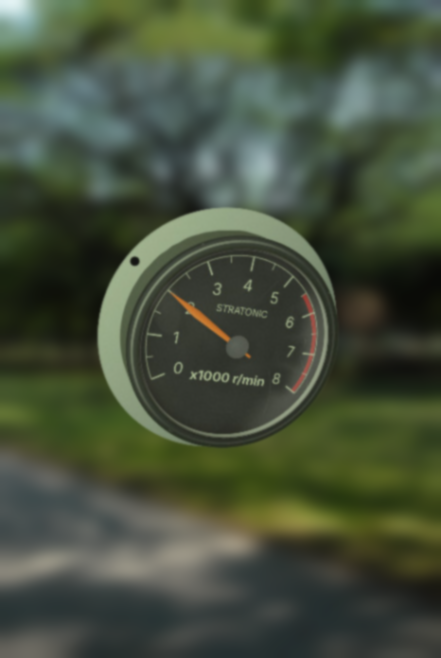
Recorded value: value=2000 unit=rpm
